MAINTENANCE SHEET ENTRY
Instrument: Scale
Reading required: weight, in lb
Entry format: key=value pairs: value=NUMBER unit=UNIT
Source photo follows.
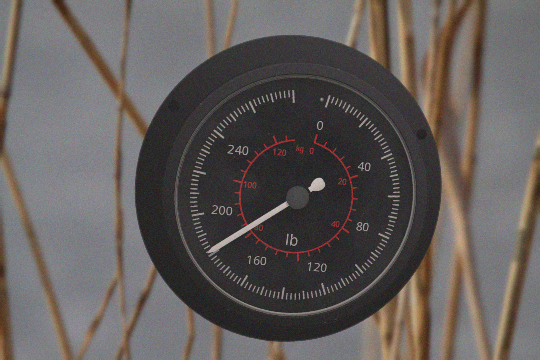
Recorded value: value=182 unit=lb
